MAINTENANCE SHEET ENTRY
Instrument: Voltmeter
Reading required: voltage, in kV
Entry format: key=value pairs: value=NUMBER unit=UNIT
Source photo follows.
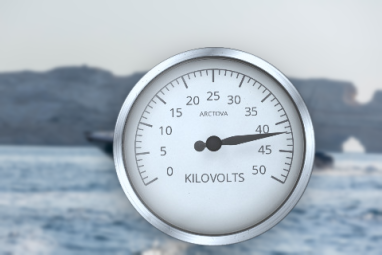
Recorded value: value=42 unit=kV
